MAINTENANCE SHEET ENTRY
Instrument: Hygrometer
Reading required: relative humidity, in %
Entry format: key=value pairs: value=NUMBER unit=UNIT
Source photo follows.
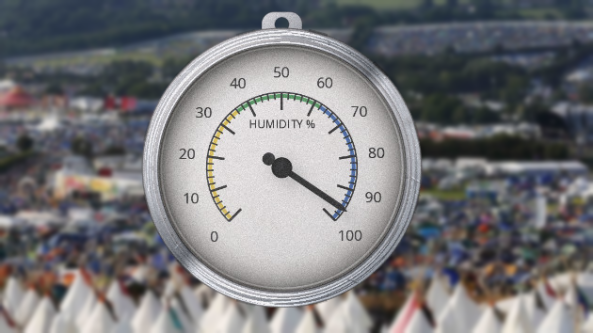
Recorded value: value=96 unit=%
